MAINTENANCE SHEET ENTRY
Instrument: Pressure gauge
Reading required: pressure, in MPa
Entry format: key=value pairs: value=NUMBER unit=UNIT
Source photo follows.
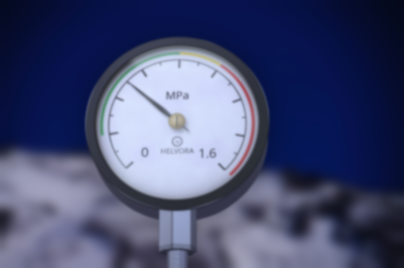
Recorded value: value=0.5 unit=MPa
